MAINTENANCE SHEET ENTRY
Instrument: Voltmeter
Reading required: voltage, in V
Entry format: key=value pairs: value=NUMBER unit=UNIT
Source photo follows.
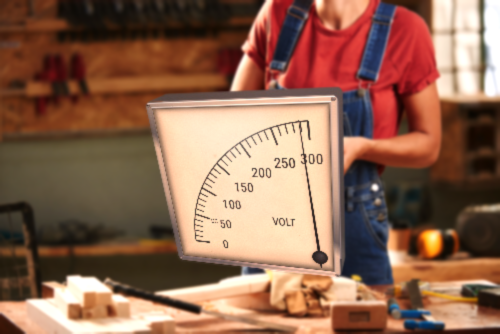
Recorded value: value=290 unit=V
